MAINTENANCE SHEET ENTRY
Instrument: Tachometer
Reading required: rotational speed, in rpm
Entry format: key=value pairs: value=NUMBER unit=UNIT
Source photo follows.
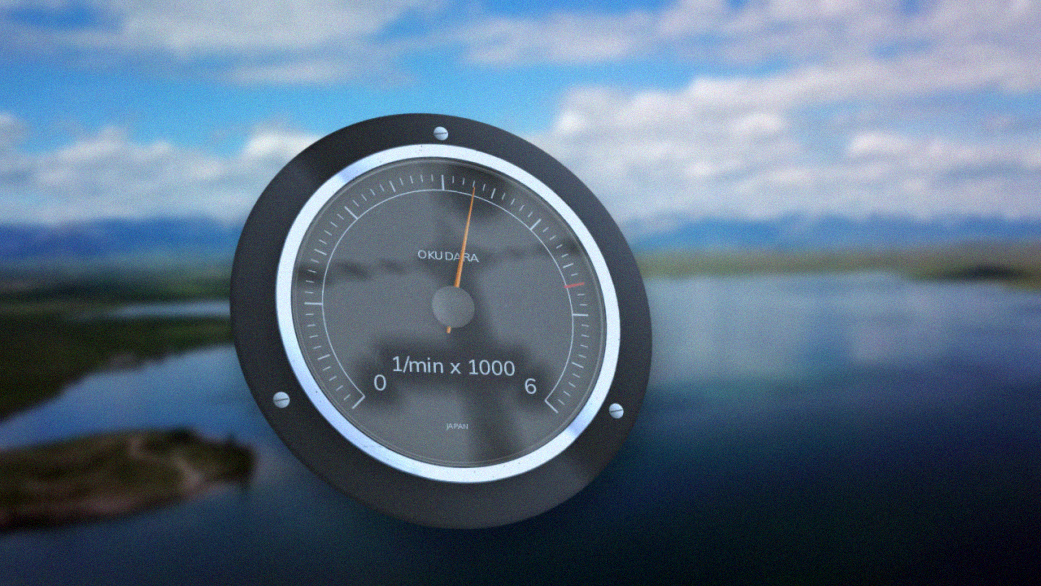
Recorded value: value=3300 unit=rpm
